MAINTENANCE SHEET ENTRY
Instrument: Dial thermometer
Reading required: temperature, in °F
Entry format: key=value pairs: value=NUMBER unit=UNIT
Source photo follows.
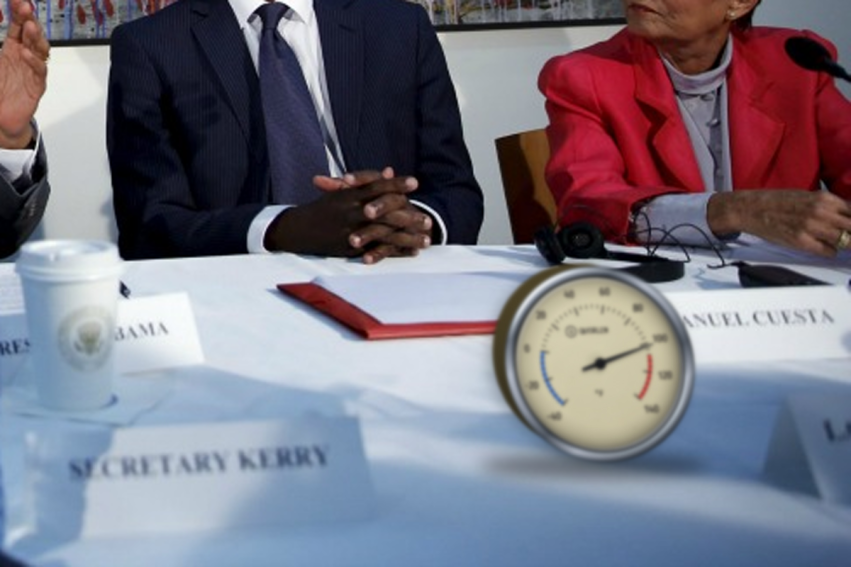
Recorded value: value=100 unit=°F
